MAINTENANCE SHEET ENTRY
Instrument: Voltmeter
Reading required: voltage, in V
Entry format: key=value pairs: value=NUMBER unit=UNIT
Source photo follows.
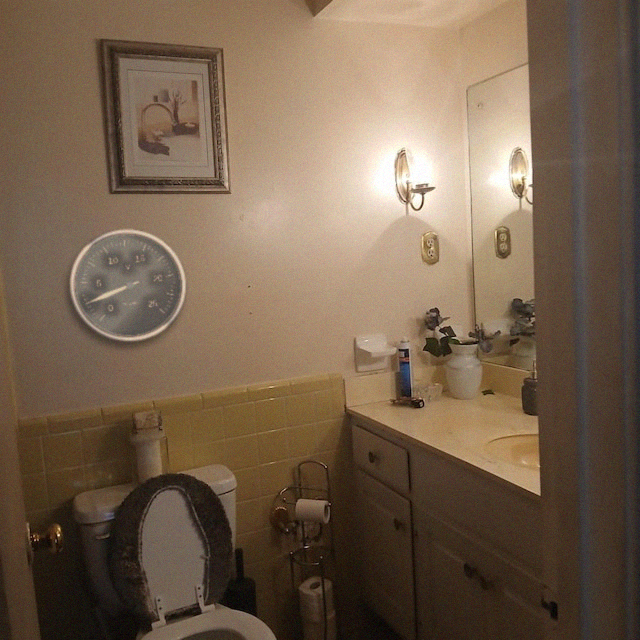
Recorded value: value=2.5 unit=V
